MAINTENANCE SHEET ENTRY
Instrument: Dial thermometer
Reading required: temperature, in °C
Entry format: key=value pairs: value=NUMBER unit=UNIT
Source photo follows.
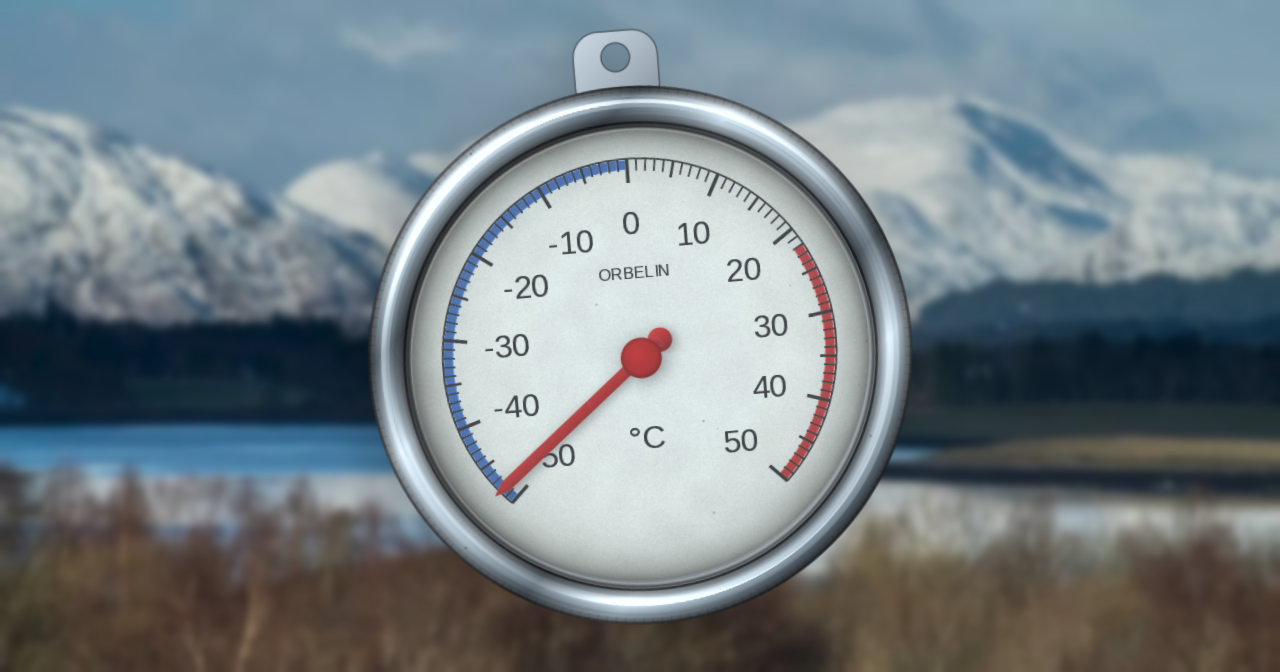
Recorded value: value=-48 unit=°C
